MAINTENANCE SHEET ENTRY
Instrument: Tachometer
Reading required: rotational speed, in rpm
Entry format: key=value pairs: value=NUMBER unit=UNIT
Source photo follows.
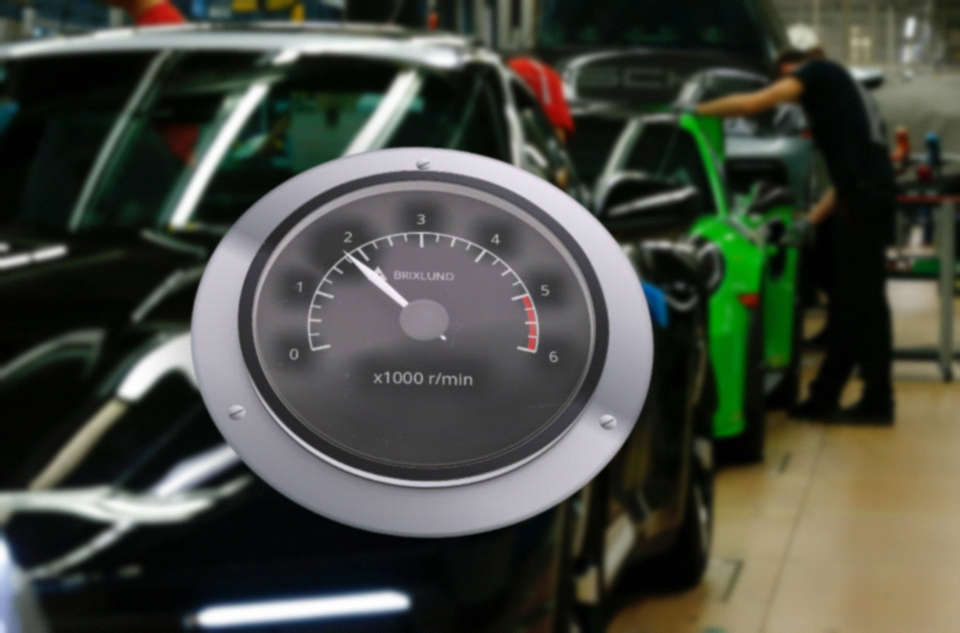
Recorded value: value=1750 unit=rpm
